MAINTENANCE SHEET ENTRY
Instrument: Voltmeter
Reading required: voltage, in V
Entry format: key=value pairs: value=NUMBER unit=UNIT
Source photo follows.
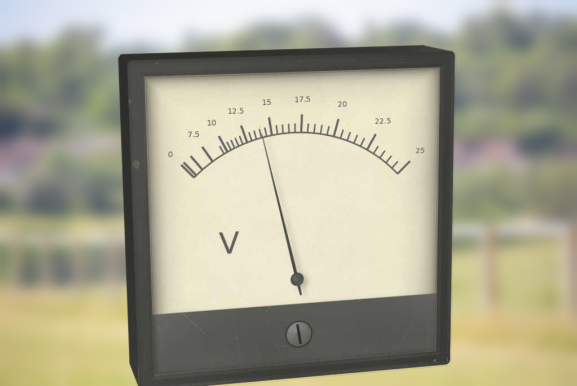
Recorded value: value=14 unit=V
